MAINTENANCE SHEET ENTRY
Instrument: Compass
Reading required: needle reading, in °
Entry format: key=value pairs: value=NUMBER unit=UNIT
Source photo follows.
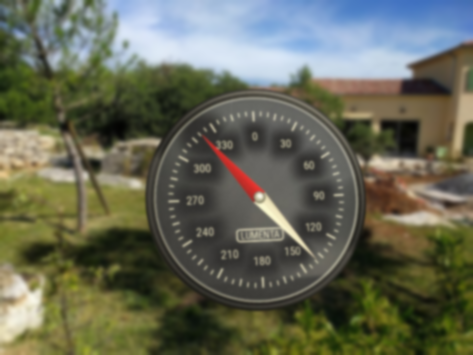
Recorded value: value=320 unit=°
